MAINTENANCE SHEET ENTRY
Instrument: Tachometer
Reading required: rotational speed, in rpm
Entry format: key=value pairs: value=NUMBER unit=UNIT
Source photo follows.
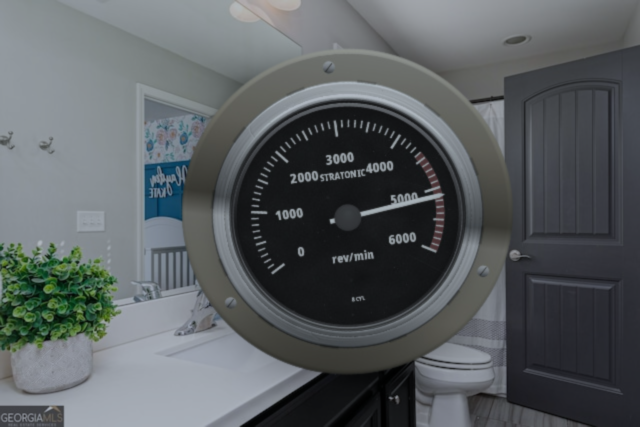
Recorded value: value=5100 unit=rpm
